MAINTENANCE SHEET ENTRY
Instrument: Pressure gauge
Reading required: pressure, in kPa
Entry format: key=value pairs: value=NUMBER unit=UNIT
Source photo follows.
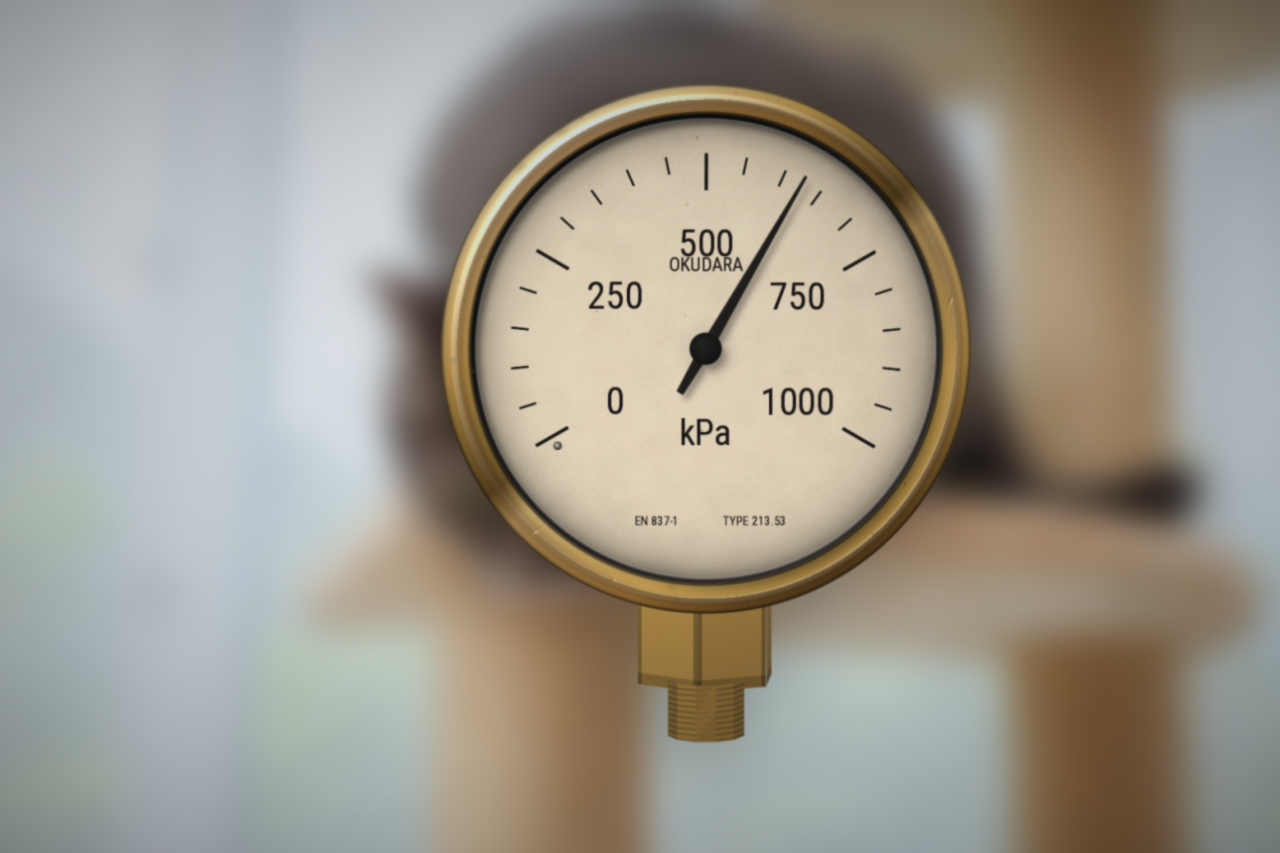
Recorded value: value=625 unit=kPa
